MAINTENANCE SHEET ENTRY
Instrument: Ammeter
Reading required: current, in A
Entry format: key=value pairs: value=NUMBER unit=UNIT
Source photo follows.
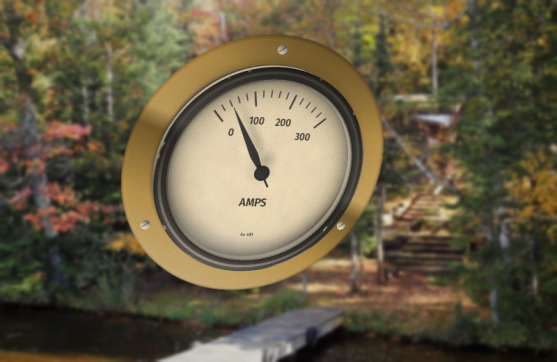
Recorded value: value=40 unit=A
